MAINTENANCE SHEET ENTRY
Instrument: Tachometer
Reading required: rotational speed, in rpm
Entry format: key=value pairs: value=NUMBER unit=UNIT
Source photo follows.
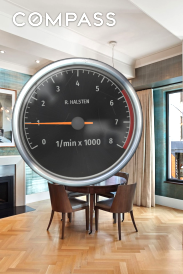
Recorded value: value=1000 unit=rpm
